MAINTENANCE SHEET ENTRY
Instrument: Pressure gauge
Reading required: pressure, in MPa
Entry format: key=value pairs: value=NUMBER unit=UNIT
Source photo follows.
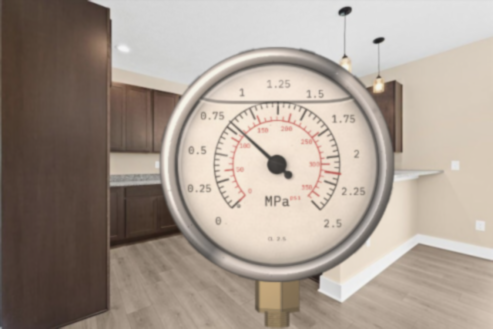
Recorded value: value=0.8 unit=MPa
